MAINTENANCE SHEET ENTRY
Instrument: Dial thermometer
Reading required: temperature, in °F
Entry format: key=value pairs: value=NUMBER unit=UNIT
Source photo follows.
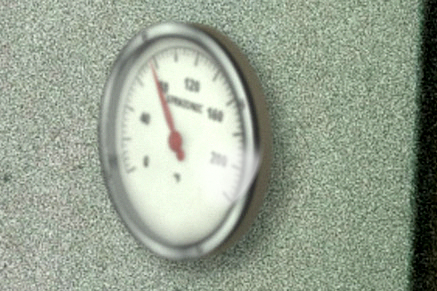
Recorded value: value=80 unit=°F
